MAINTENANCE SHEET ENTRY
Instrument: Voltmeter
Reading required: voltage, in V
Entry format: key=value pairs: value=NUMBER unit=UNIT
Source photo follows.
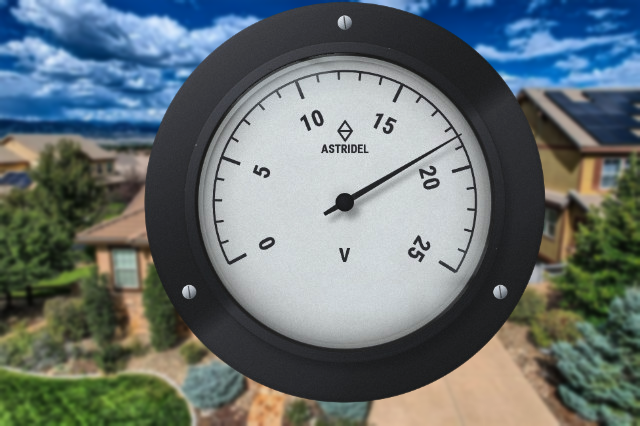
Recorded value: value=18.5 unit=V
